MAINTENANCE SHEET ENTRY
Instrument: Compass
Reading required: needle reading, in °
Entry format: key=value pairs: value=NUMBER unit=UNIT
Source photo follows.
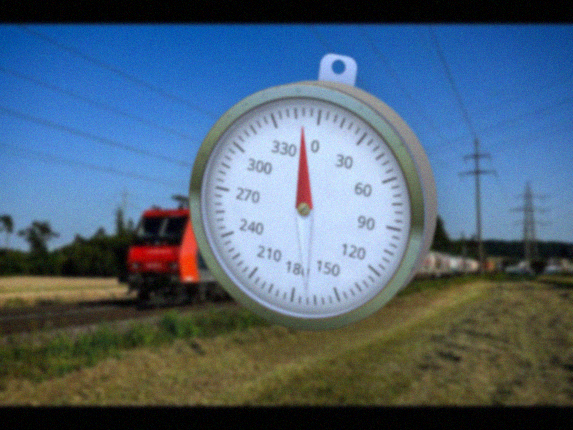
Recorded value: value=350 unit=°
